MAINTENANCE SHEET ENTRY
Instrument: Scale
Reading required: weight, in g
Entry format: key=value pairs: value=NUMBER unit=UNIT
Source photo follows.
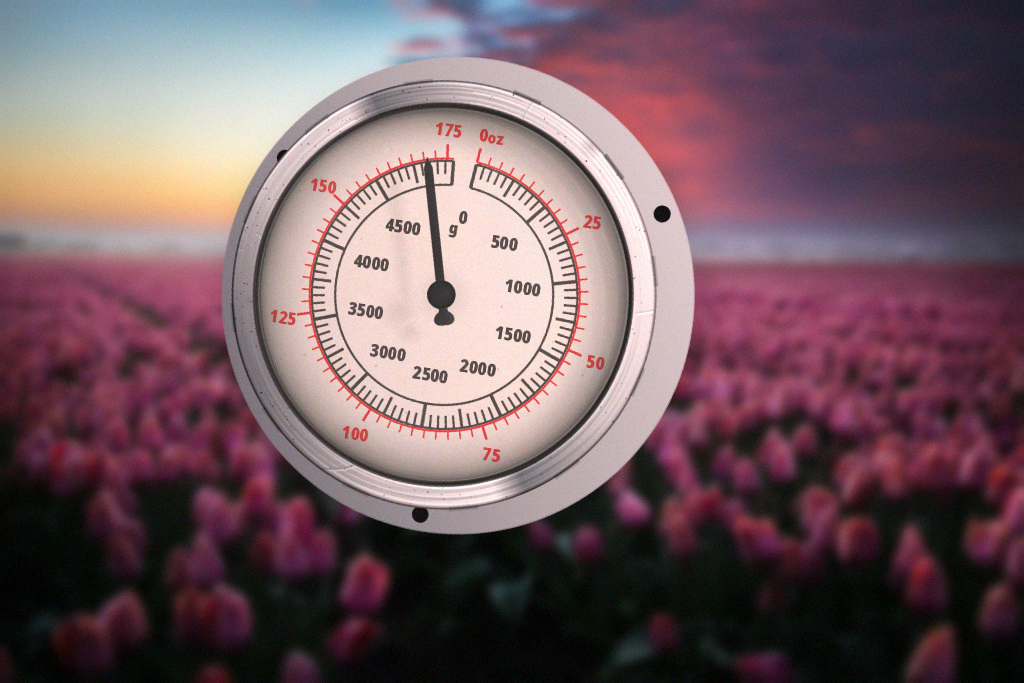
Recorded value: value=4850 unit=g
